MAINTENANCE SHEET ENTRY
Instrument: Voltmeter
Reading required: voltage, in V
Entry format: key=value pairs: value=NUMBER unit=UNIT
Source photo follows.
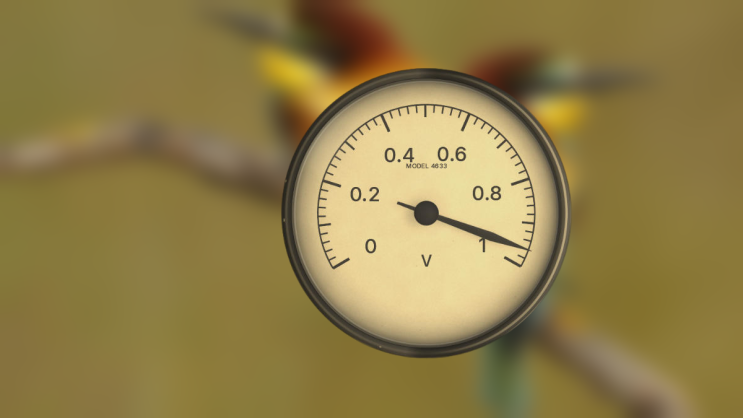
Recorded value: value=0.96 unit=V
